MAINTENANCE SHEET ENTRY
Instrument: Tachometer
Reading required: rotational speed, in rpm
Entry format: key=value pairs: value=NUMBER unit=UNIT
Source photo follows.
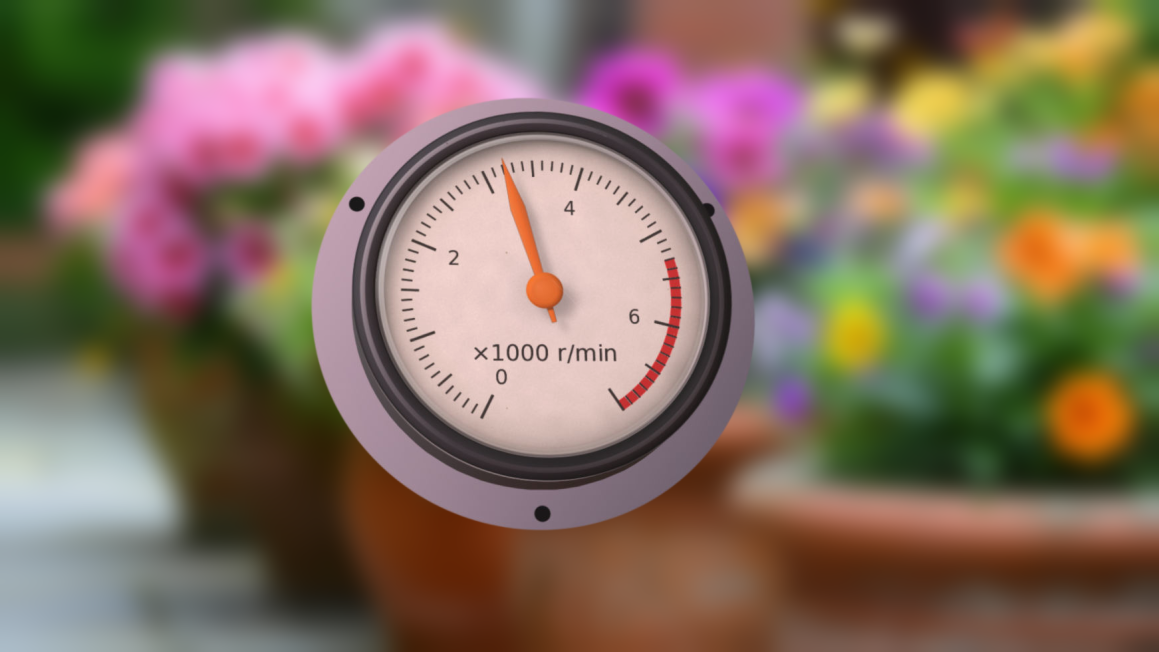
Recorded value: value=3200 unit=rpm
